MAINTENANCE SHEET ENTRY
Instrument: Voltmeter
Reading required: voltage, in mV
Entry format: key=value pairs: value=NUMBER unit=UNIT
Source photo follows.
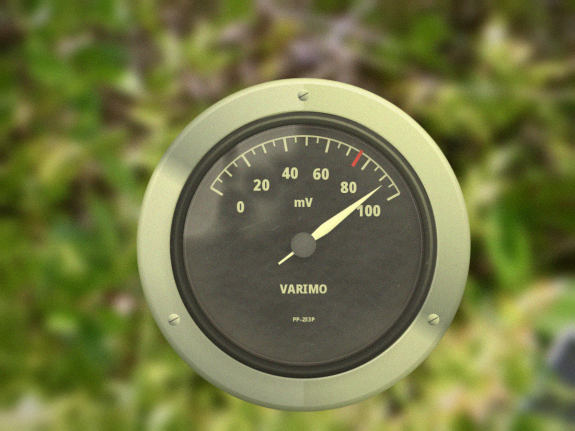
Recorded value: value=92.5 unit=mV
